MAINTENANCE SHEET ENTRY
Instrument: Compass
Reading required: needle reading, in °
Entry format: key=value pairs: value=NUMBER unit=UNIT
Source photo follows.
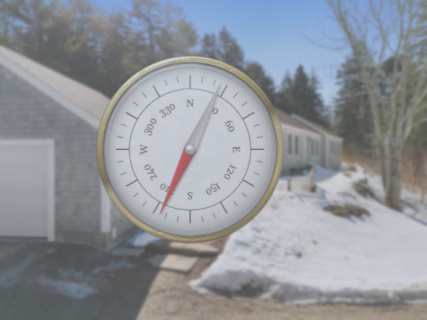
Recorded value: value=205 unit=°
